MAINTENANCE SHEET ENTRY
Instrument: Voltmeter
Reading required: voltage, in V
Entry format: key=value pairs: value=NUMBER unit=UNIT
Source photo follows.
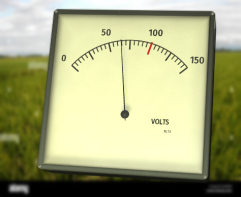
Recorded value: value=65 unit=V
